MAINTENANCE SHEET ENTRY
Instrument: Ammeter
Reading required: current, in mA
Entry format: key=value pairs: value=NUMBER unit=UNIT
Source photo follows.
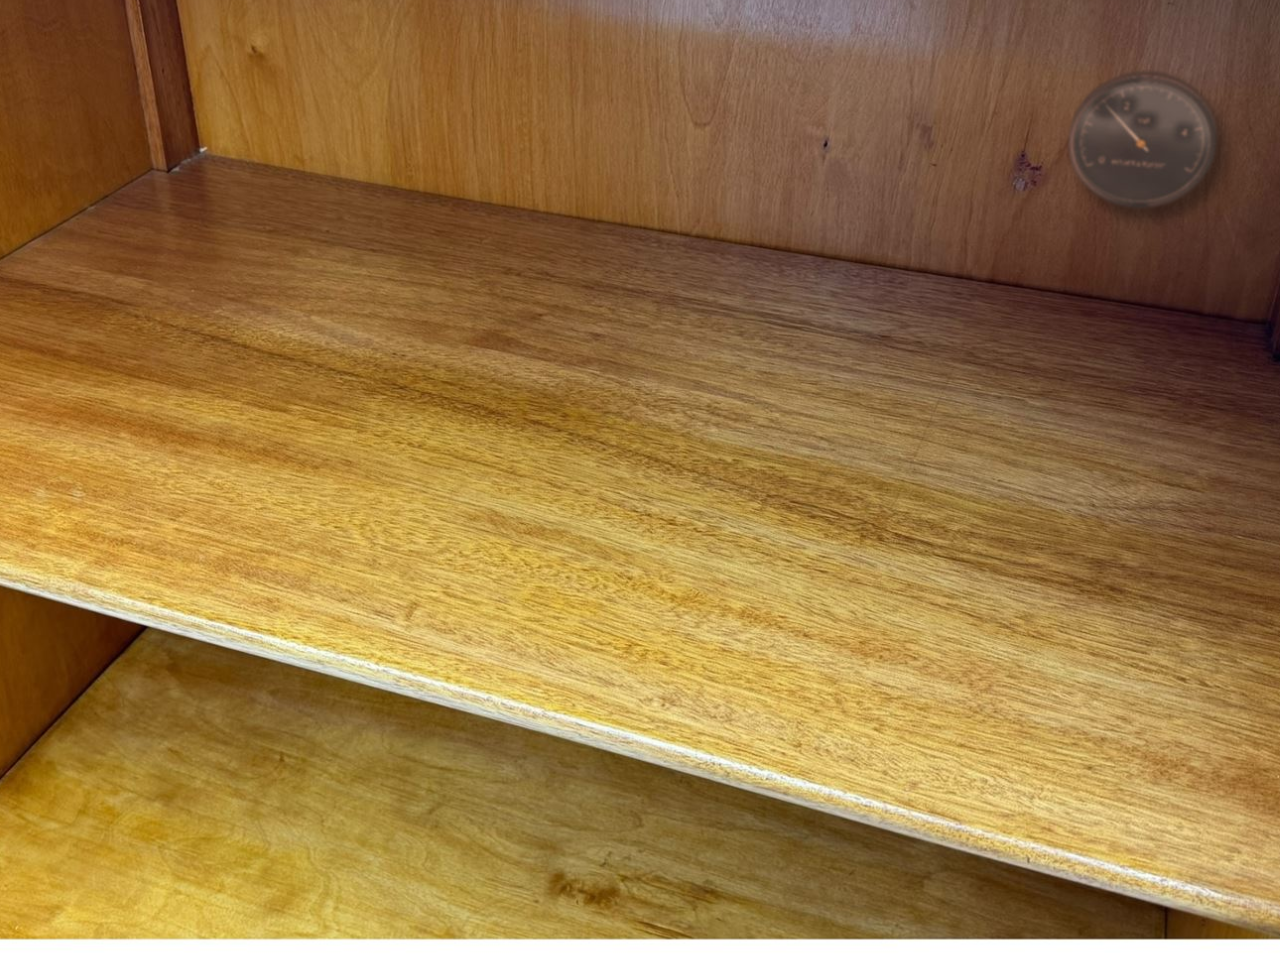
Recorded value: value=1.6 unit=mA
